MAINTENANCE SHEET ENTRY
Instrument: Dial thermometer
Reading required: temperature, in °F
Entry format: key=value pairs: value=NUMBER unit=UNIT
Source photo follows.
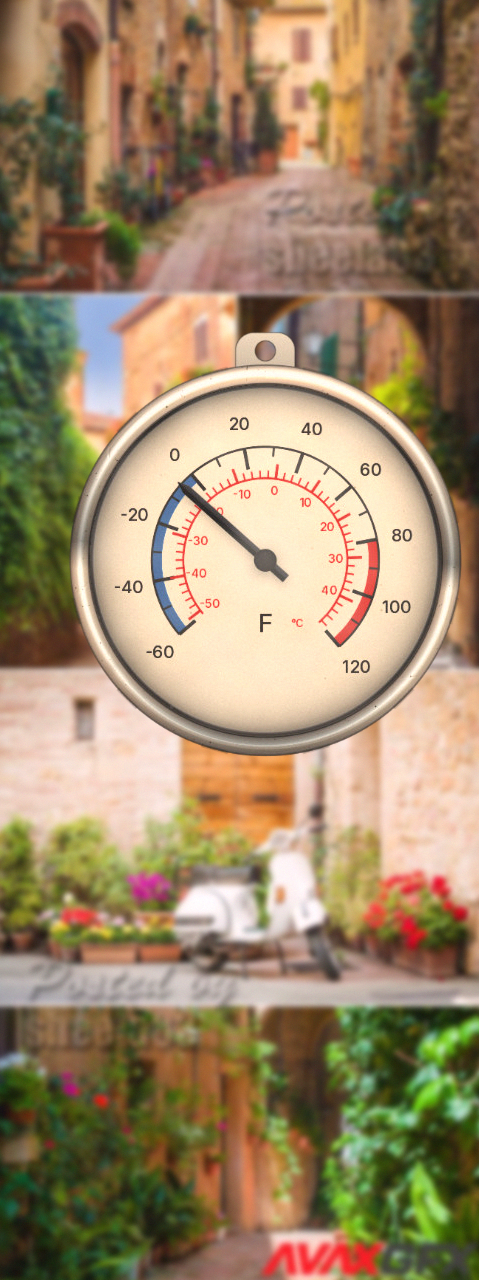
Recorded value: value=-5 unit=°F
